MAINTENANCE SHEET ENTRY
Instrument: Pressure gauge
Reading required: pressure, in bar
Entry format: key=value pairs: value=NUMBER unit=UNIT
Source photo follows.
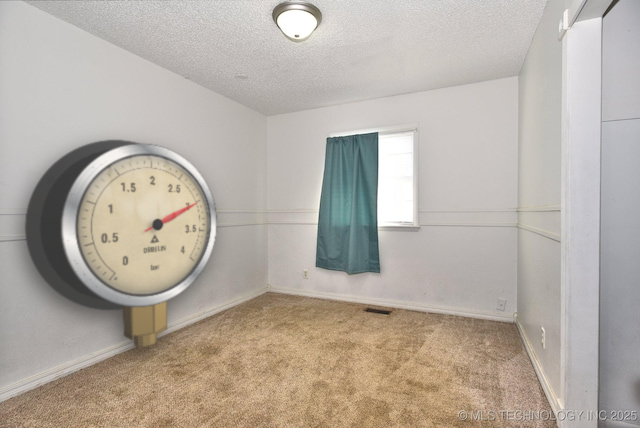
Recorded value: value=3 unit=bar
